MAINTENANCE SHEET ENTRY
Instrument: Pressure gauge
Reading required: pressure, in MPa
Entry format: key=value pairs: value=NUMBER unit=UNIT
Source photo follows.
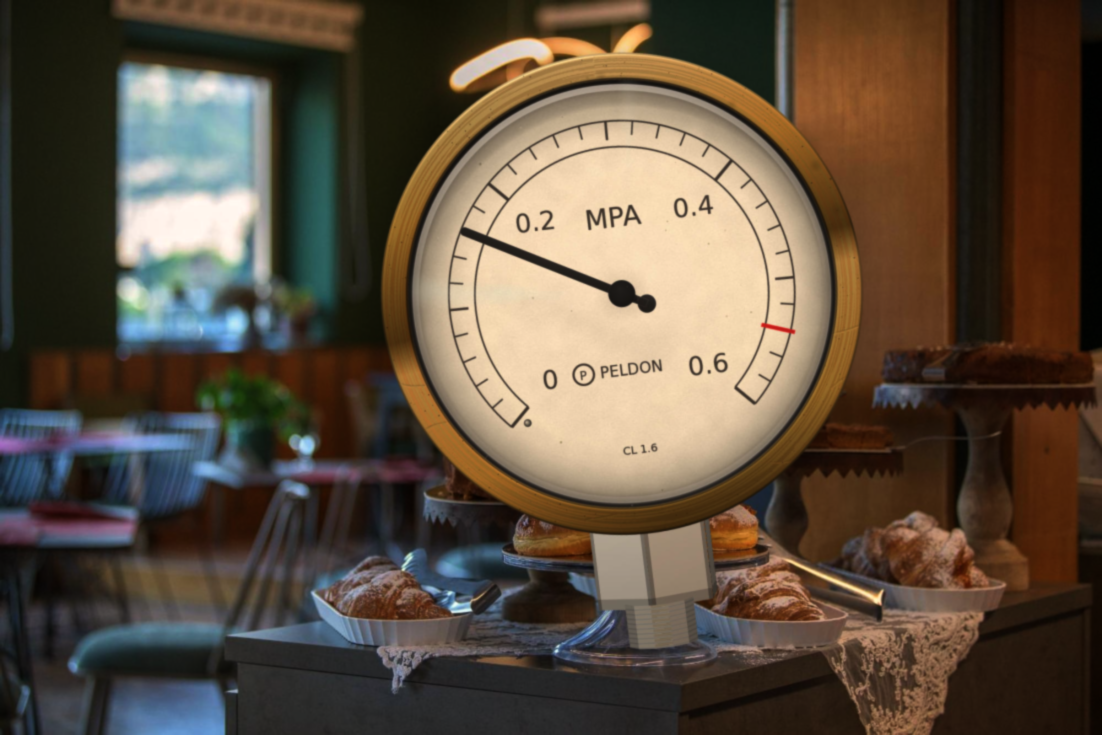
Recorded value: value=0.16 unit=MPa
